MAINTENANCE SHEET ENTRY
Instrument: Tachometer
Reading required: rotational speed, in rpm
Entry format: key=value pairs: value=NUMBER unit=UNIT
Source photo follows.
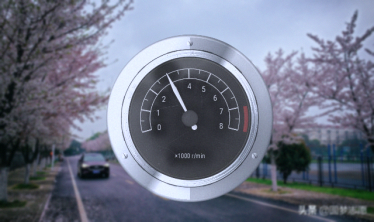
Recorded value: value=3000 unit=rpm
